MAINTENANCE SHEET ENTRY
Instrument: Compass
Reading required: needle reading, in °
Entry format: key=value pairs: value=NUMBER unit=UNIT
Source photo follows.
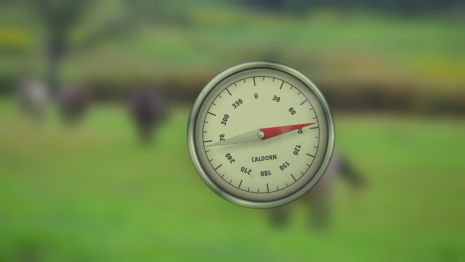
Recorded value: value=85 unit=°
